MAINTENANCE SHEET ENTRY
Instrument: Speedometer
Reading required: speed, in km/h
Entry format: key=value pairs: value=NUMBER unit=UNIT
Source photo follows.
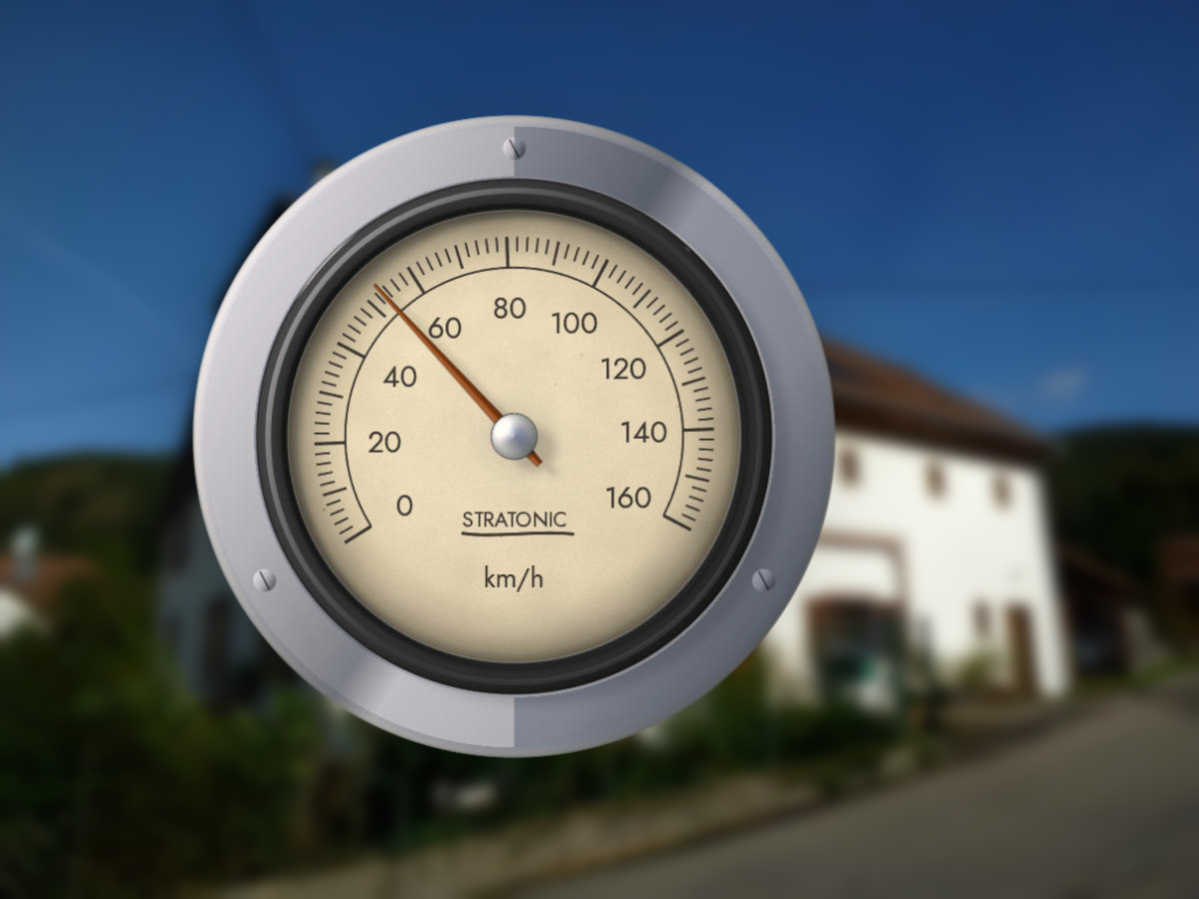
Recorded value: value=53 unit=km/h
